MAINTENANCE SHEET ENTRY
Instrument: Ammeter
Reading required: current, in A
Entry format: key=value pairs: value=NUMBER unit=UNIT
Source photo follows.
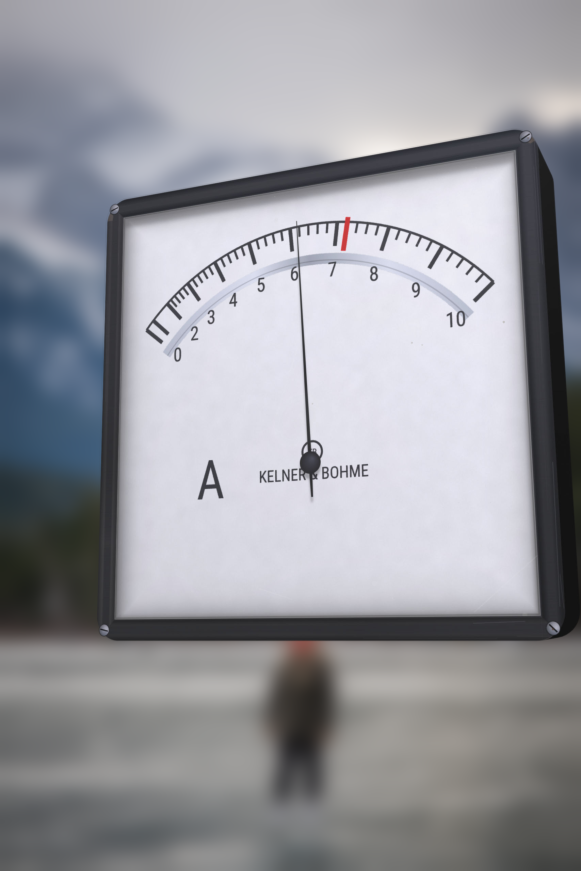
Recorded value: value=6.2 unit=A
